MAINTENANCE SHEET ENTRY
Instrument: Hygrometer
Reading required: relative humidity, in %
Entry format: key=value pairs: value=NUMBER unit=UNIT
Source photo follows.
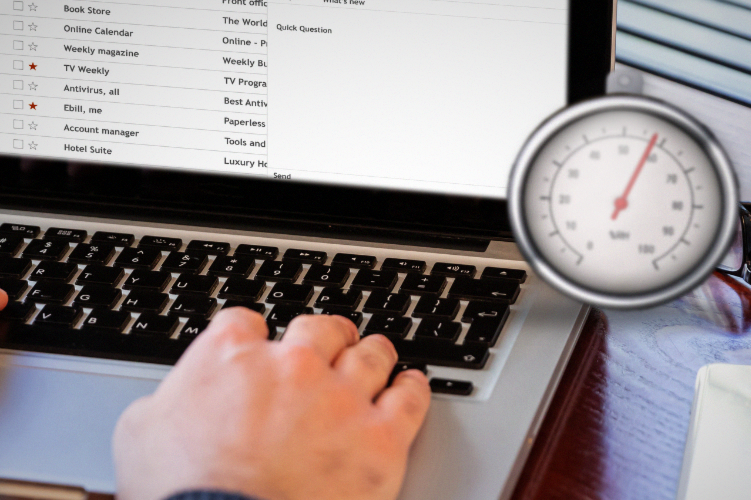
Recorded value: value=57.5 unit=%
